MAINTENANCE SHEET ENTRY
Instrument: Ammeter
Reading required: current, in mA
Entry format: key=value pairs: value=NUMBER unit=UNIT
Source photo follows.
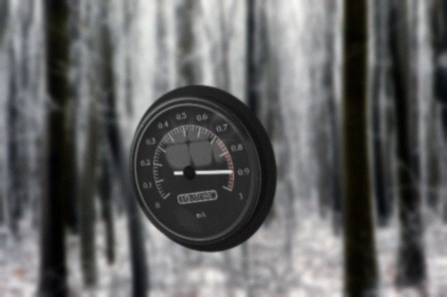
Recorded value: value=0.9 unit=mA
